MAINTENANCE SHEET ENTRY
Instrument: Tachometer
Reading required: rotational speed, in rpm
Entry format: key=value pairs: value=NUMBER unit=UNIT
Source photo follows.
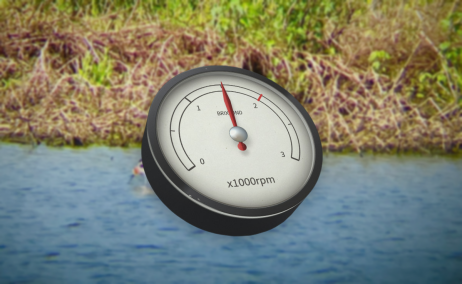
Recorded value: value=1500 unit=rpm
